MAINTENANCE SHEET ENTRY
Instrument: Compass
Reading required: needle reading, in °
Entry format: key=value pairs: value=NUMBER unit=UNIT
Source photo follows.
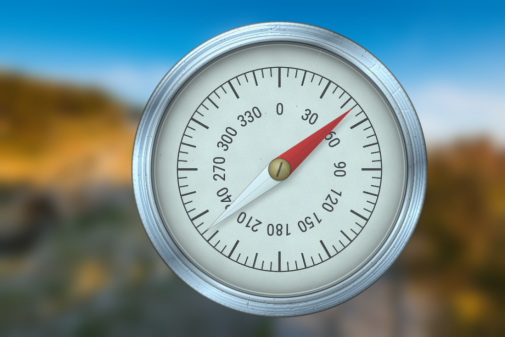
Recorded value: value=50 unit=°
